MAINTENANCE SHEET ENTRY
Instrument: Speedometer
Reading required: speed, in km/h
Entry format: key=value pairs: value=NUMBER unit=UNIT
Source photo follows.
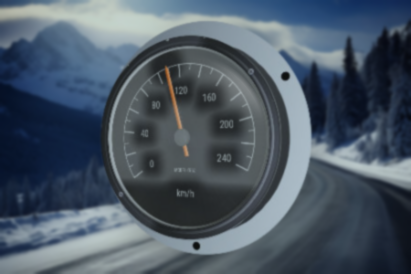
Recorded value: value=110 unit=km/h
